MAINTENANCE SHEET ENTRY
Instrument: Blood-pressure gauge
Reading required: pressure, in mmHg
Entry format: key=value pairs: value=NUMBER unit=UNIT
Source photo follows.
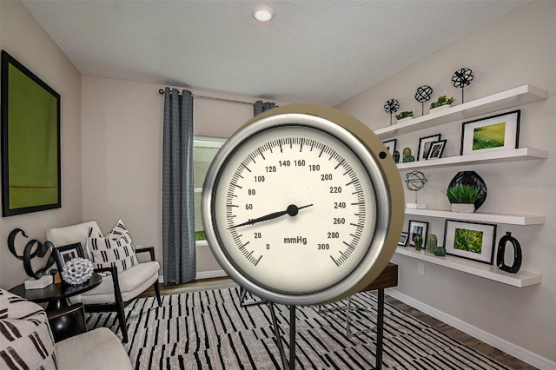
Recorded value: value=40 unit=mmHg
